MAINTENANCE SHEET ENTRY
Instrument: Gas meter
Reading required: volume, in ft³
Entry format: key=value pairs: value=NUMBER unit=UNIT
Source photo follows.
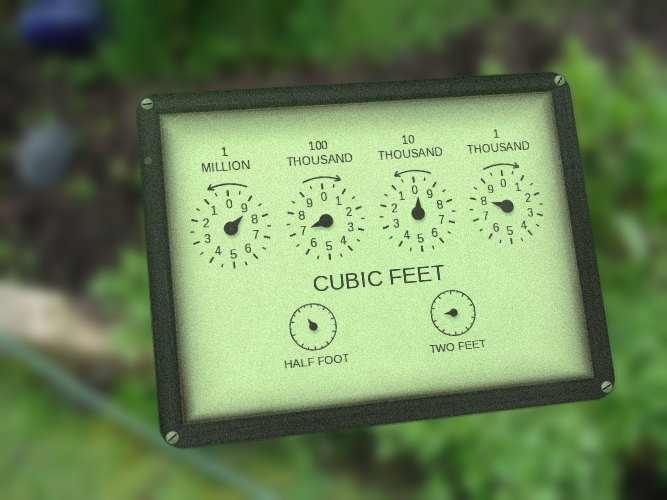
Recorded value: value=869800 unit=ft³
